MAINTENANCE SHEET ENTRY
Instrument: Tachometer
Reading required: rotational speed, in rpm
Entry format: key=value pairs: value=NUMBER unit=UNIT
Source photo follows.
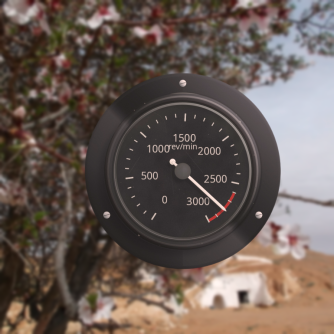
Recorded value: value=2800 unit=rpm
